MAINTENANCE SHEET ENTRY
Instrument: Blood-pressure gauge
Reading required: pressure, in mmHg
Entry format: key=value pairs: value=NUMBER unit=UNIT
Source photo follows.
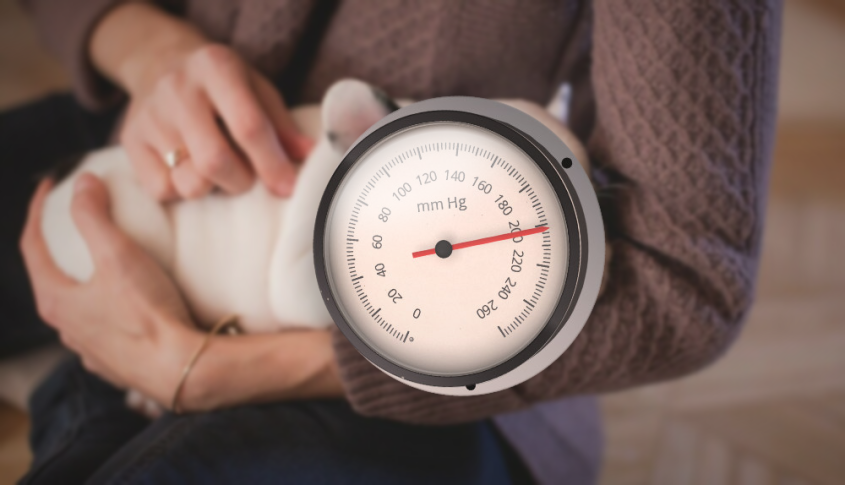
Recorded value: value=202 unit=mmHg
